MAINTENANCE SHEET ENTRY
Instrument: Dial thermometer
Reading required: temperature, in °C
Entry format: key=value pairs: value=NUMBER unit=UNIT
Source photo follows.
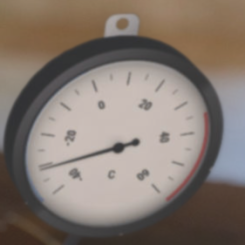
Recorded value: value=-30 unit=°C
